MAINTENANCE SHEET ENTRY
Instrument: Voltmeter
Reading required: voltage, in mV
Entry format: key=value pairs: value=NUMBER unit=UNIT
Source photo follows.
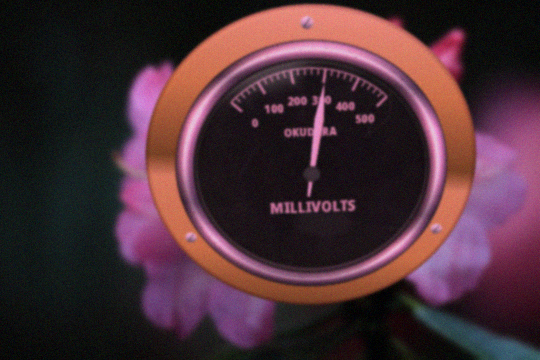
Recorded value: value=300 unit=mV
